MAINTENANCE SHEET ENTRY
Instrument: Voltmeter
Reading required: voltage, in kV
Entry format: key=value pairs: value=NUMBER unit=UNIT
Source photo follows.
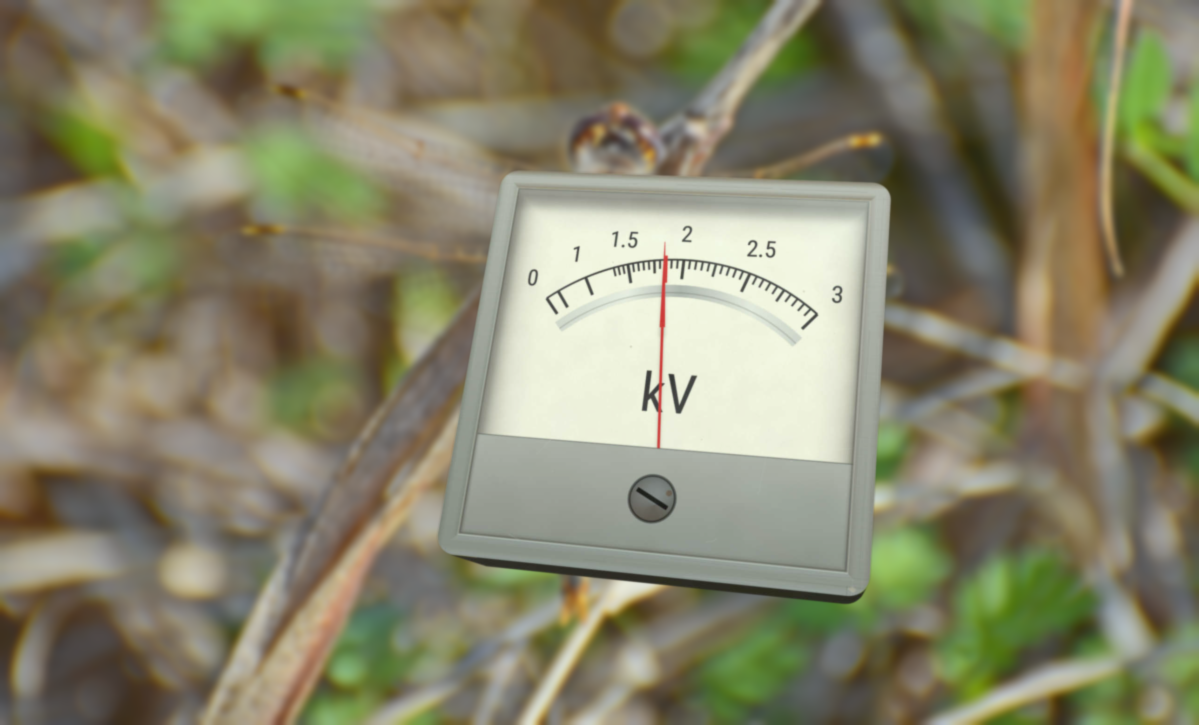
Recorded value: value=1.85 unit=kV
